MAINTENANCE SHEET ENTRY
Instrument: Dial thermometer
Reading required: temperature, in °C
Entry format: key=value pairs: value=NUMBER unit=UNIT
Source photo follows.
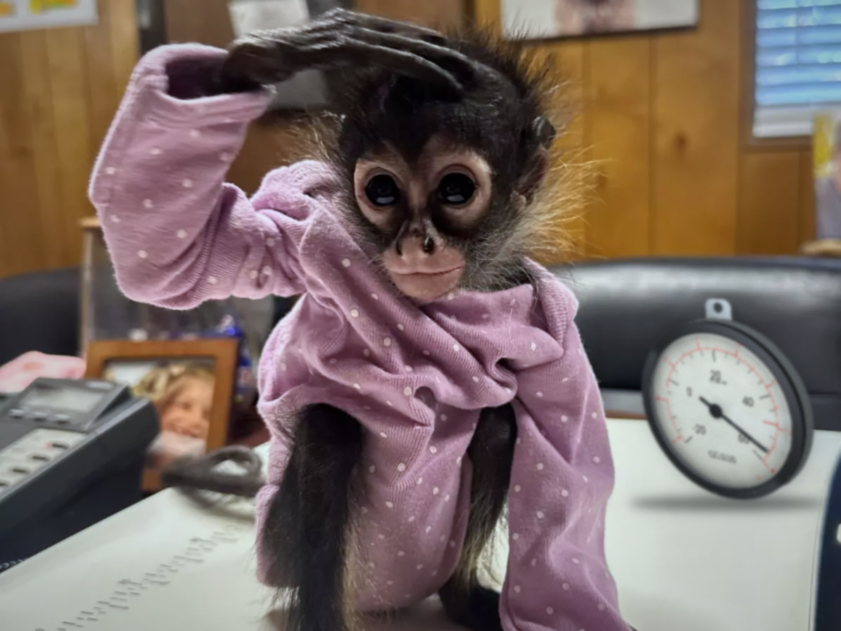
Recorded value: value=56 unit=°C
